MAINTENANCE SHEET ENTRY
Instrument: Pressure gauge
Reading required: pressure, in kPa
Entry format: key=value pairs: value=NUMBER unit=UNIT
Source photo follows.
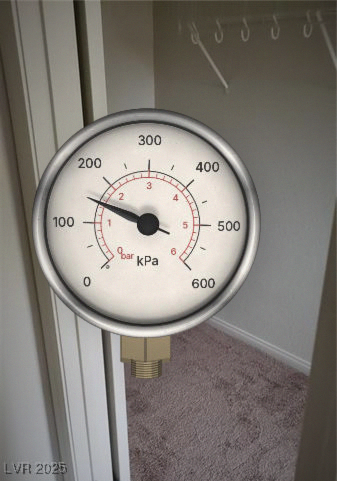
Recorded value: value=150 unit=kPa
